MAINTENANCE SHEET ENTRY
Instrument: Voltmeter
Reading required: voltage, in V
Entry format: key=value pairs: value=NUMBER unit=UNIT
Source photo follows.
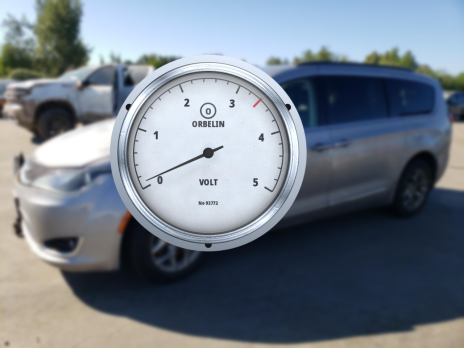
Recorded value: value=0.1 unit=V
